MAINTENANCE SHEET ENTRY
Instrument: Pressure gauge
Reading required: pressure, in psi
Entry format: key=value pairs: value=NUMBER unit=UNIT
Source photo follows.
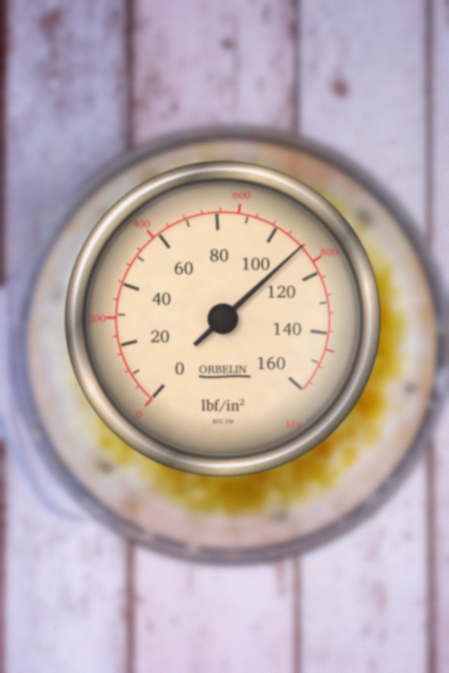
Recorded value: value=110 unit=psi
